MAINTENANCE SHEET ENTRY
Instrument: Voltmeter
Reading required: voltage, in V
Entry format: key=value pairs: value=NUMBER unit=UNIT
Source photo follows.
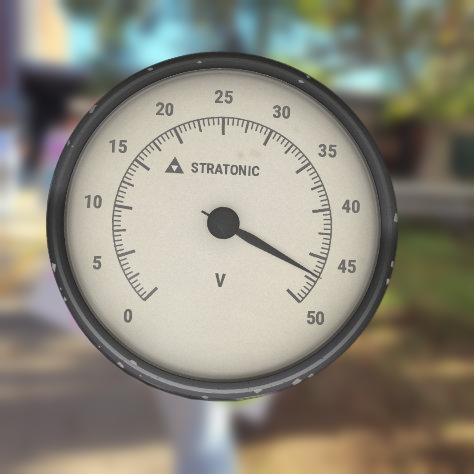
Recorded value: value=47 unit=V
